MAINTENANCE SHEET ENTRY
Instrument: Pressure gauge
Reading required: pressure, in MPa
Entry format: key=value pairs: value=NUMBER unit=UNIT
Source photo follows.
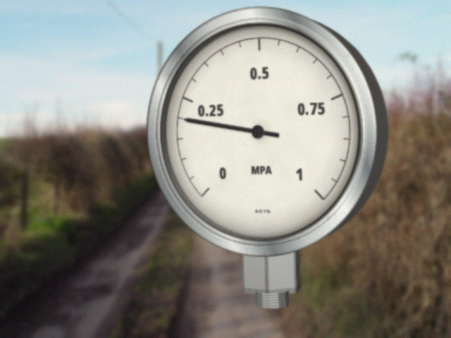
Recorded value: value=0.2 unit=MPa
